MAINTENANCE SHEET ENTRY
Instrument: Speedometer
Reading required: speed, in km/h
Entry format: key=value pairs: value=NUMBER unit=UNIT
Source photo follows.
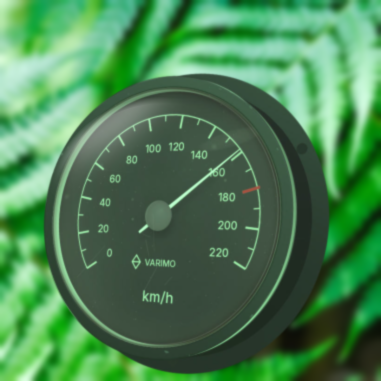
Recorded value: value=160 unit=km/h
